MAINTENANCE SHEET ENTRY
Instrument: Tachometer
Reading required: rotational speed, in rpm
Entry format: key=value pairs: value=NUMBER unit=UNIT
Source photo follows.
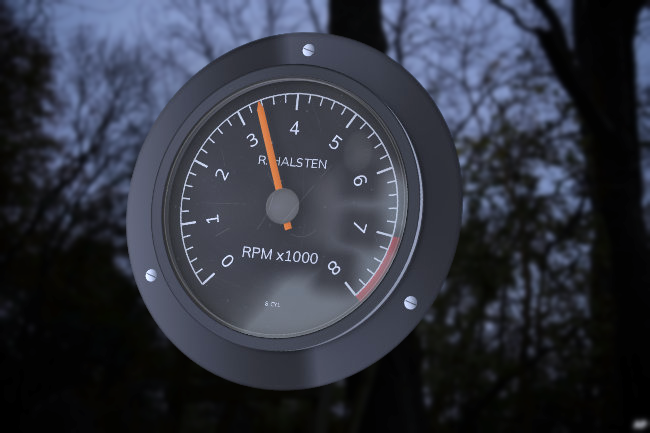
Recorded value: value=3400 unit=rpm
